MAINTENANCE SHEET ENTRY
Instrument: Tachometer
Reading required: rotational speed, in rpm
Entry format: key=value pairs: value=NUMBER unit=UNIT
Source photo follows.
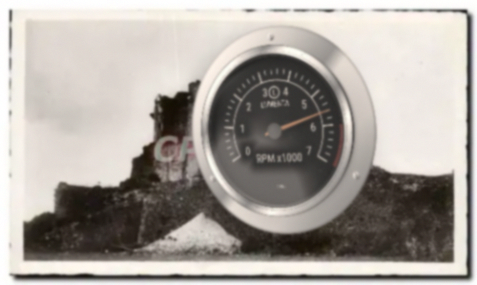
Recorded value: value=5600 unit=rpm
